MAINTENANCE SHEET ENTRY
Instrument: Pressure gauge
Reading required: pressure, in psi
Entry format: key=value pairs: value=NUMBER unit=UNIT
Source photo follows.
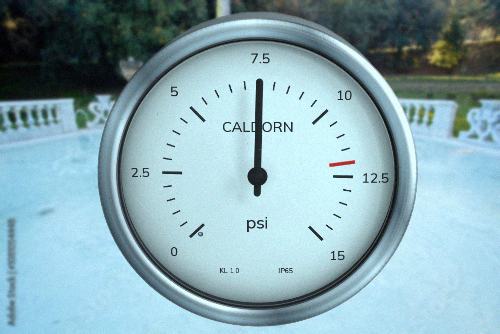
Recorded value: value=7.5 unit=psi
